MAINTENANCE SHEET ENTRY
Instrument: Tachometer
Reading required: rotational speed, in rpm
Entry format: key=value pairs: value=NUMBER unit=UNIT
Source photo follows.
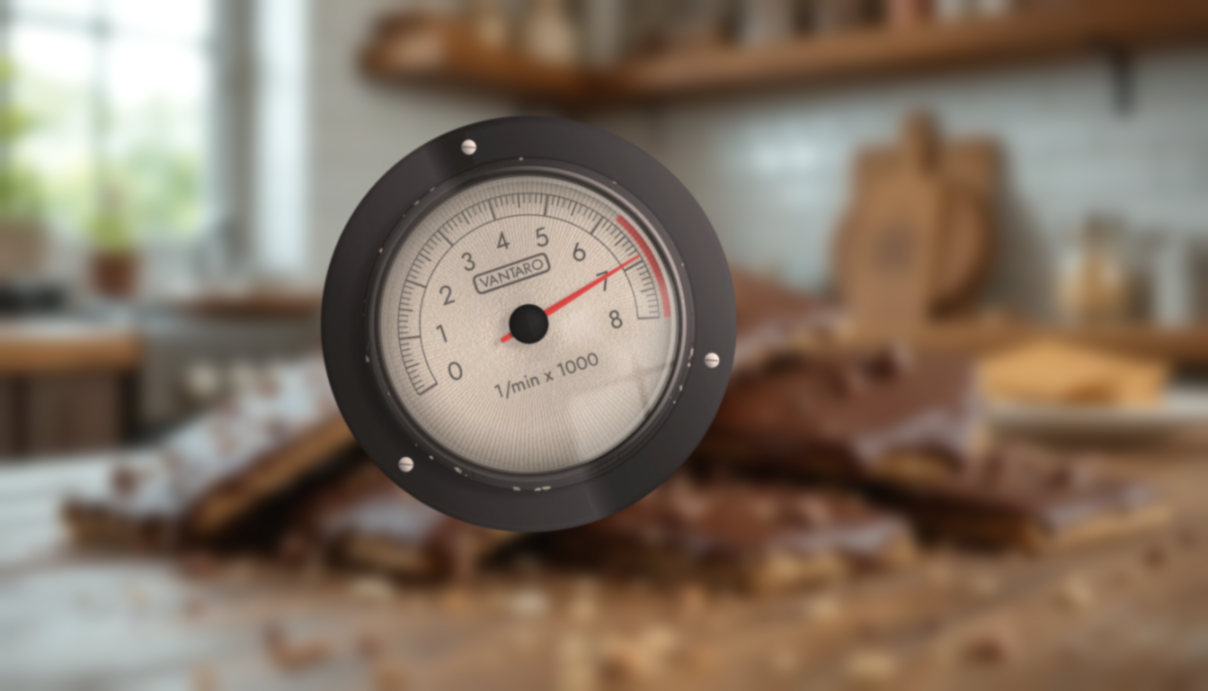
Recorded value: value=6900 unit=rpm
